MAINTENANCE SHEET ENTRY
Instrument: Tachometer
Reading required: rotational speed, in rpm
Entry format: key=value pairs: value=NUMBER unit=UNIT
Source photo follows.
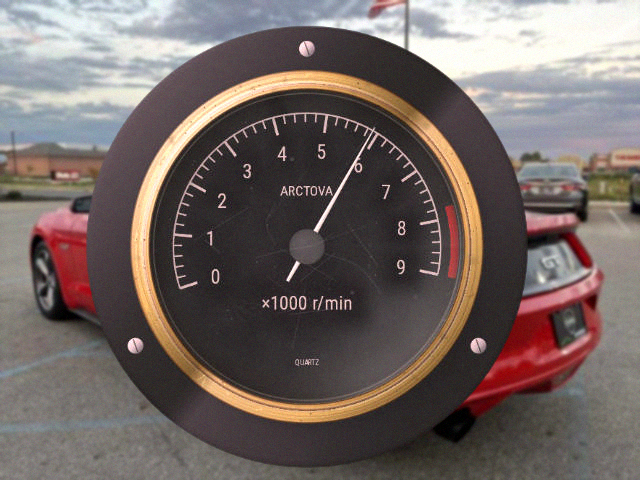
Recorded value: value=5900 unit=rpm
